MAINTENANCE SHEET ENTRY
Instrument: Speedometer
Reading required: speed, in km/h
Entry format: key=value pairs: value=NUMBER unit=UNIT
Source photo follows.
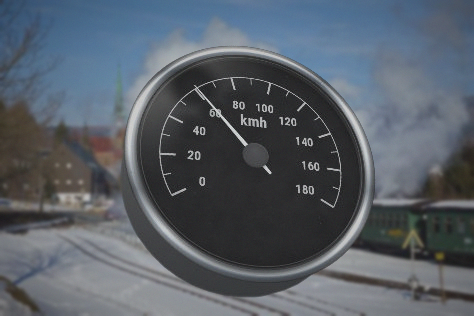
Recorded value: value=60 unit=km/h
